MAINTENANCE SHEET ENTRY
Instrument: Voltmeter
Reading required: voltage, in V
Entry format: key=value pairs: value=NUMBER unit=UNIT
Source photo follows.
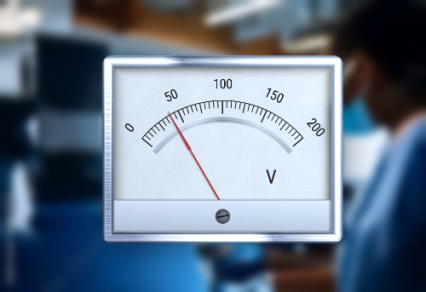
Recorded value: value=40 unit=V
